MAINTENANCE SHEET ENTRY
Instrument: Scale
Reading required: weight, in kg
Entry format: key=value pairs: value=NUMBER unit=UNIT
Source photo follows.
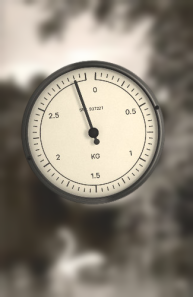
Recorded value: value=2.9 unit=kg
